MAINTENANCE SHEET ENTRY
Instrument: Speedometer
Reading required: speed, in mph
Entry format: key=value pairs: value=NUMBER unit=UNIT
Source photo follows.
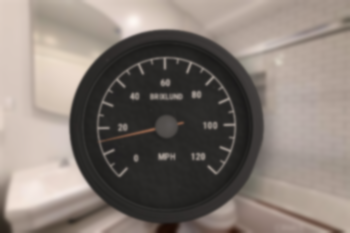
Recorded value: value=15 unit=mph
